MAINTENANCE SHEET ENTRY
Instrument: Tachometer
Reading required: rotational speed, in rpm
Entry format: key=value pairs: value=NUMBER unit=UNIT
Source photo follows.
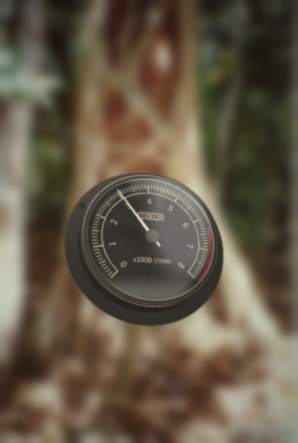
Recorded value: value=3000 unit=rpm
